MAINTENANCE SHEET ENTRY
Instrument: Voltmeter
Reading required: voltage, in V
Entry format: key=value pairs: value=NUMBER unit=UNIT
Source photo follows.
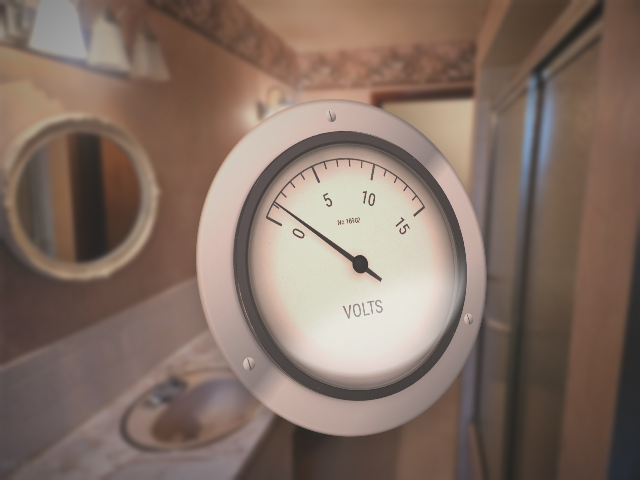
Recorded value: value=1 unit=V
